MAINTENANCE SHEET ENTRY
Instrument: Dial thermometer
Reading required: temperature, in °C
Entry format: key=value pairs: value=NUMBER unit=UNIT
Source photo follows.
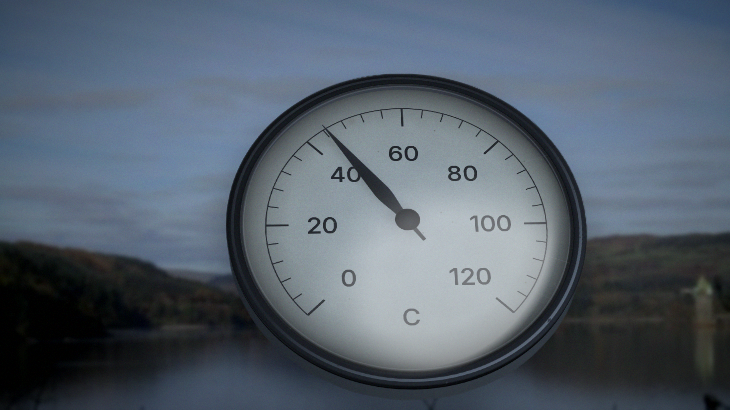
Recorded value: value=44 unit=°C
